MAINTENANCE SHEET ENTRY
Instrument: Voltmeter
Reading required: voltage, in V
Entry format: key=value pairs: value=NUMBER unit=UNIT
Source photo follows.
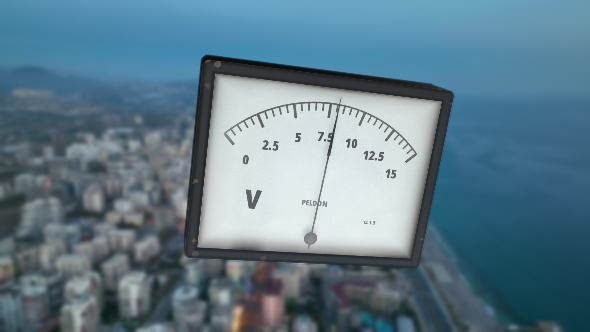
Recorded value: value=8 unit=V
